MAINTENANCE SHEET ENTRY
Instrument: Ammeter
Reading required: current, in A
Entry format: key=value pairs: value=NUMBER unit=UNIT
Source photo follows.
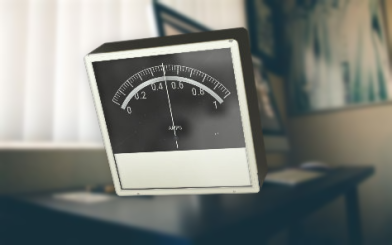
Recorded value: value=0.5 unit=A
